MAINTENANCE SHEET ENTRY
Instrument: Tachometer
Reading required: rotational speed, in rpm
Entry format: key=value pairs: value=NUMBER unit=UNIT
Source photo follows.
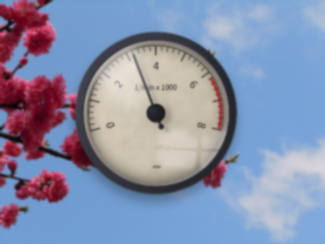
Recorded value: value=3200 unit=rpm
